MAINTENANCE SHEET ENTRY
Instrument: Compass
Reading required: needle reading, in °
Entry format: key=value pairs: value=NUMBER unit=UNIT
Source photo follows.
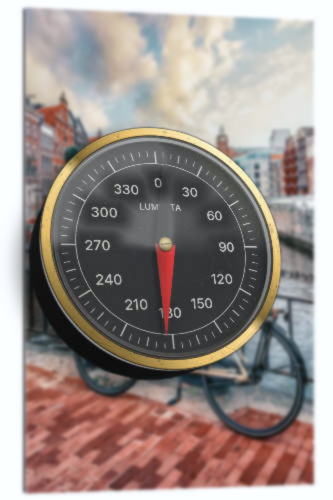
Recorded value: value=185 unit=°
